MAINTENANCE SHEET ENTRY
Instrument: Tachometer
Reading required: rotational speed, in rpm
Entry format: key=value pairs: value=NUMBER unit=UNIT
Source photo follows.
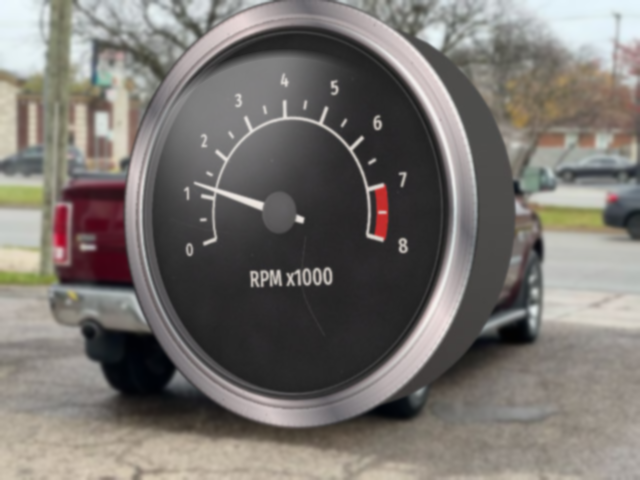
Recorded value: value=1250 unit=rpm
